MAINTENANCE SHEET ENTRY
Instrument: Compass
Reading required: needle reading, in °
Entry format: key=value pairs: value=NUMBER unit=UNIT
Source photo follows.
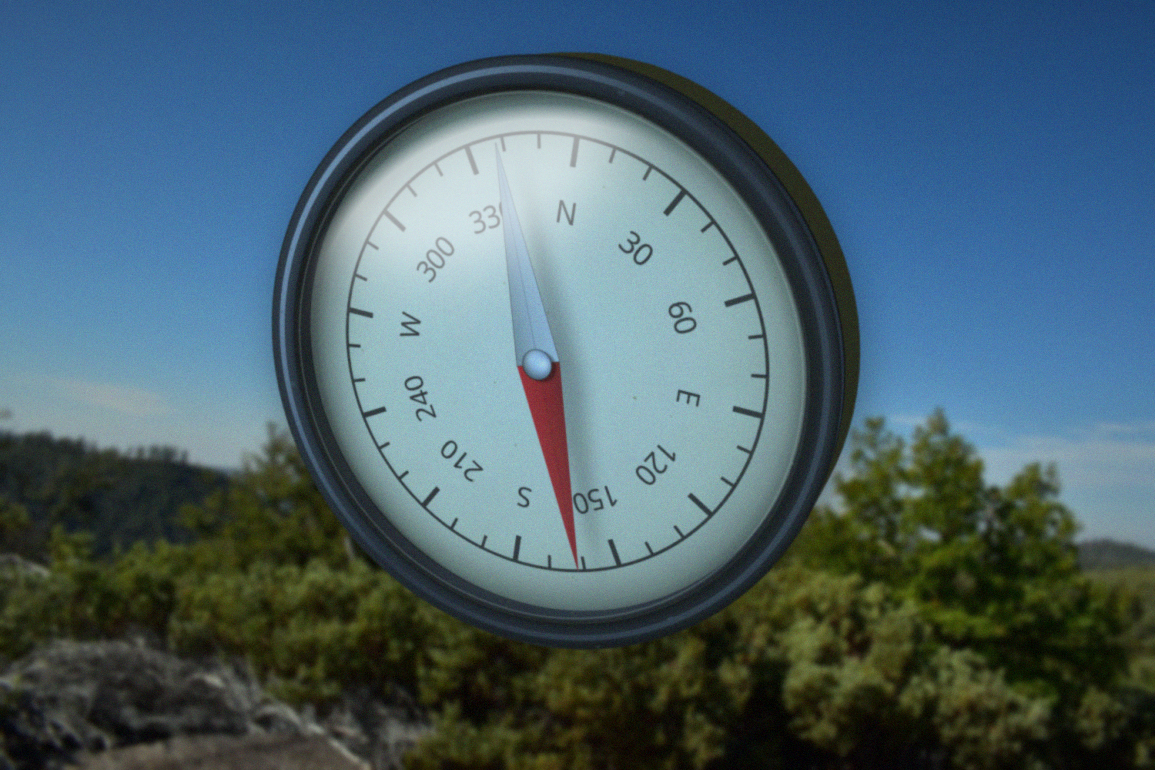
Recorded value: value=160 unit=°
